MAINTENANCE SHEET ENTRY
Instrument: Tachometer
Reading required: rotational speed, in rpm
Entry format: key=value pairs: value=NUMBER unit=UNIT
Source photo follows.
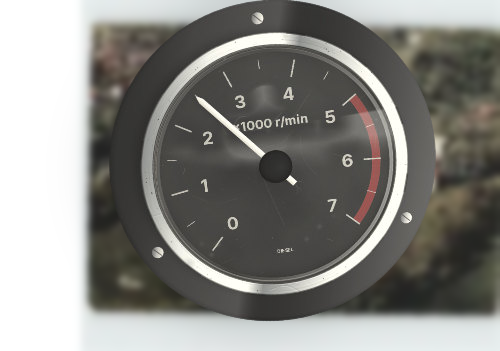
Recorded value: value=2500 unit=rpm
